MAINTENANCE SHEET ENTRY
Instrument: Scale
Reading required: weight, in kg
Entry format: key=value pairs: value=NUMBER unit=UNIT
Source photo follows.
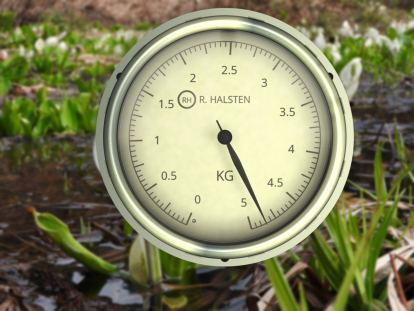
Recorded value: value=4.85 unit=kg
